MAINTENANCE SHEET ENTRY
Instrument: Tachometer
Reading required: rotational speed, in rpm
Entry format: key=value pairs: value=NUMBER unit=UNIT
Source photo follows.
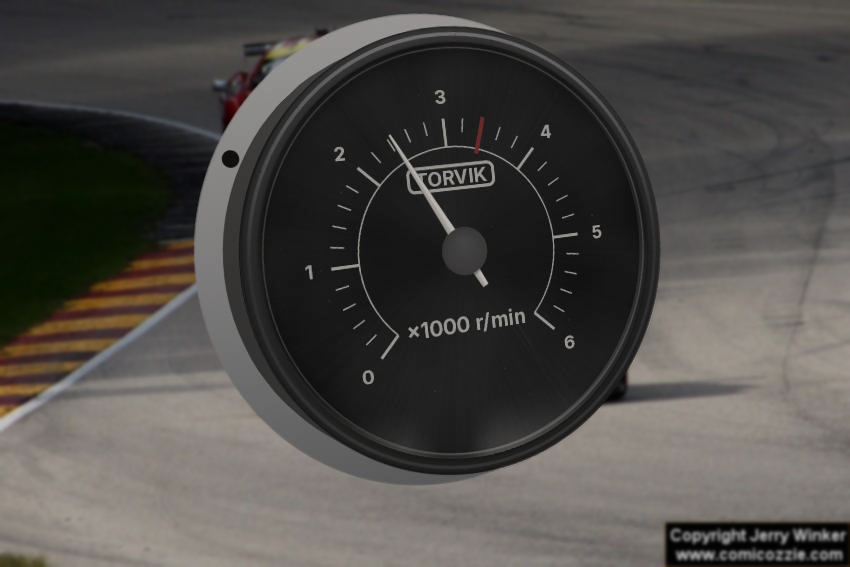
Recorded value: value=2400 unit=rpm
